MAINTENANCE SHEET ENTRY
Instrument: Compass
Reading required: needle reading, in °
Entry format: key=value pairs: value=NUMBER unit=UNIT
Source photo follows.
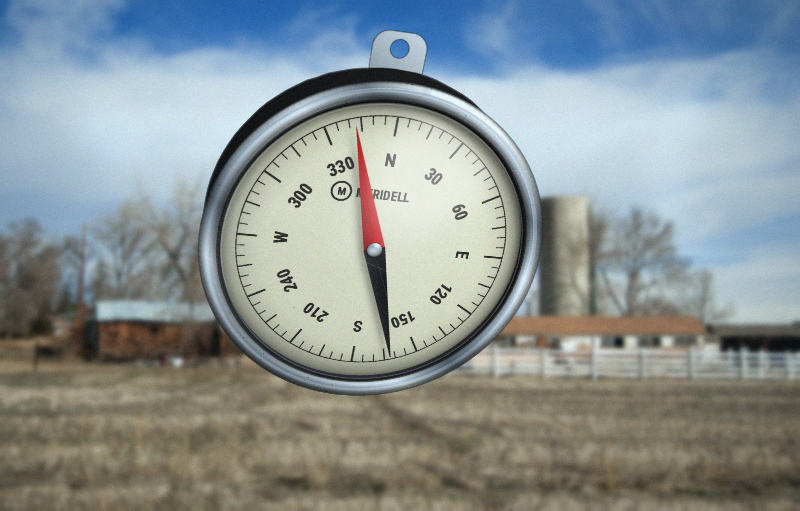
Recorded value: value=342.5 unit=°
